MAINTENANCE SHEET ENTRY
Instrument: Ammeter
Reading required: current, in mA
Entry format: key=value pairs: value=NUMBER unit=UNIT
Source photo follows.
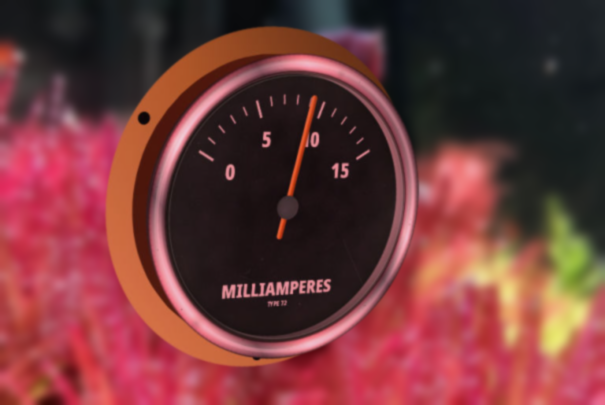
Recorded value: value=9 unit=mA
